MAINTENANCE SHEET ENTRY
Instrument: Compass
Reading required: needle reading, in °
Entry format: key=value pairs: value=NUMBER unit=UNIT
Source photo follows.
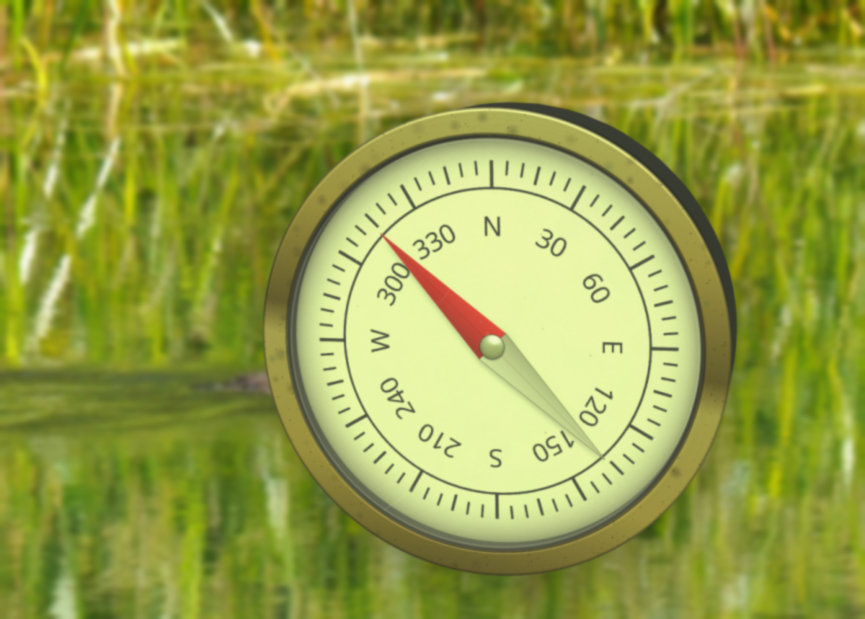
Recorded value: value=315 unit=°
